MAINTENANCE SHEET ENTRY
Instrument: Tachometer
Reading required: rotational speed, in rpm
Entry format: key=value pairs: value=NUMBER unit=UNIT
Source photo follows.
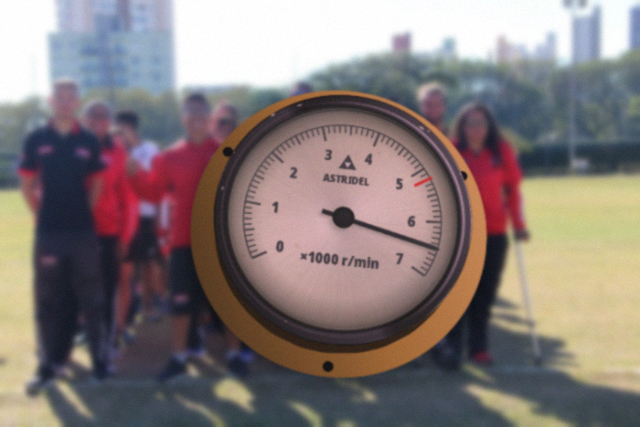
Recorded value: value=6500 unit=rpm
